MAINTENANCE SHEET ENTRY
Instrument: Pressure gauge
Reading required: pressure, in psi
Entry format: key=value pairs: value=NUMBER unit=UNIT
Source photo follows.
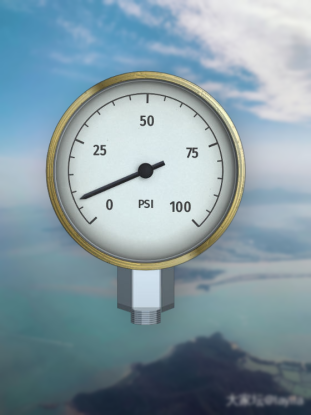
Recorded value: value=7.5 unit=psi
